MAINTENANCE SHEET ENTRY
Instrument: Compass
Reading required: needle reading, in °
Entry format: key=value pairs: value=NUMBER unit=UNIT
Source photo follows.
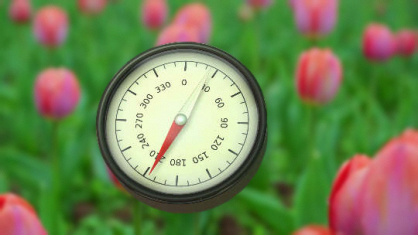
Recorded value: value=205 unit=°
